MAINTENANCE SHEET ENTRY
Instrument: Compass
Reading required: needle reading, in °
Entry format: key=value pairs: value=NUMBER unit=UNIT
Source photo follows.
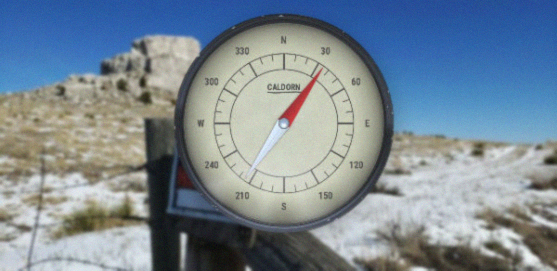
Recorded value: value=35 unit=°
